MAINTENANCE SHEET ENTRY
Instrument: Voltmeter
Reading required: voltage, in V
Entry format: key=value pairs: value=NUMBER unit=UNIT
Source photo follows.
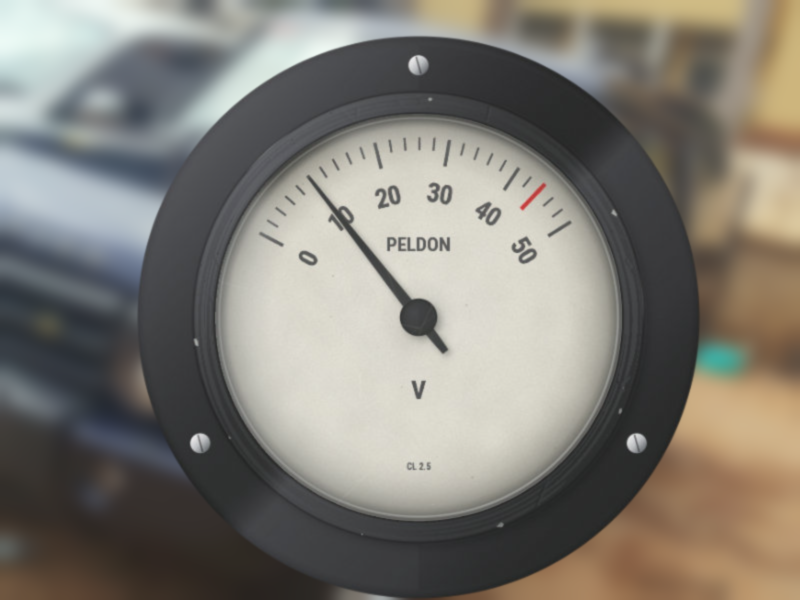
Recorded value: value=10 unit=V
